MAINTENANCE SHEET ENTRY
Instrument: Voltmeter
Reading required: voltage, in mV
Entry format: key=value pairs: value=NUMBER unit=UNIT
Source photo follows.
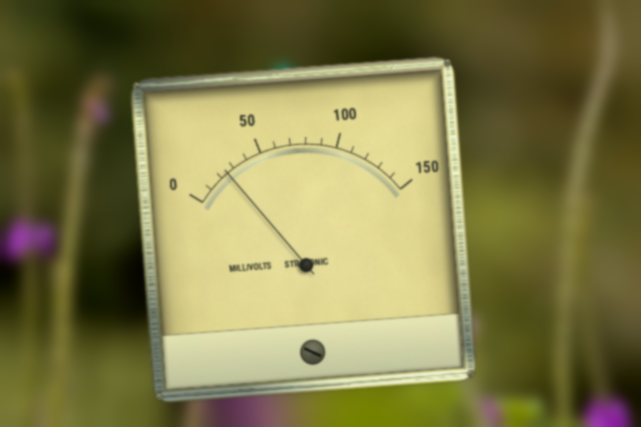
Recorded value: value=25 unit=mV
